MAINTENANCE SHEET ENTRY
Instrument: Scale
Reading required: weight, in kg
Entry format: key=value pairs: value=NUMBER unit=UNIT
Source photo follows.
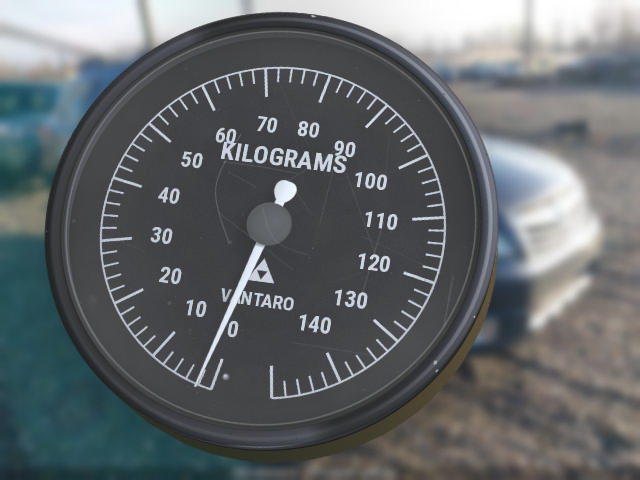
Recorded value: value=2 unit=kg
